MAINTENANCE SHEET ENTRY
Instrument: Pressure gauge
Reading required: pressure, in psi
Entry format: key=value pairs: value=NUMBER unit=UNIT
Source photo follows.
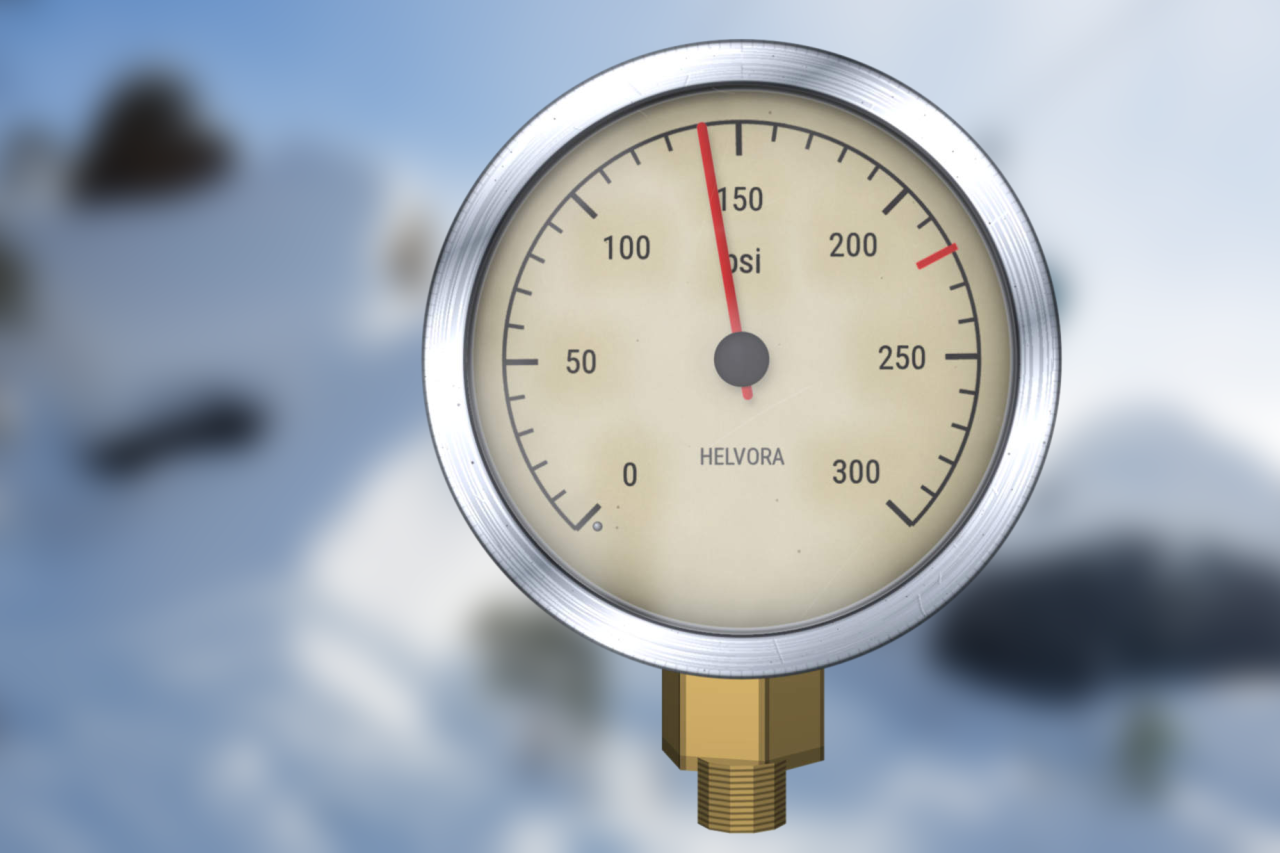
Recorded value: value=140 unit=psi
